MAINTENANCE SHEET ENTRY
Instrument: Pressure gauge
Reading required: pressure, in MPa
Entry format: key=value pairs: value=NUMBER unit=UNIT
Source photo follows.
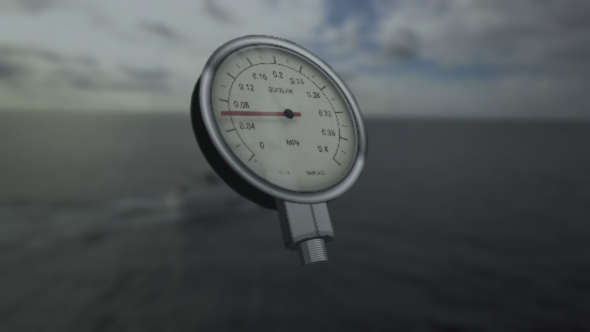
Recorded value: value=0.06 unit=MPa
